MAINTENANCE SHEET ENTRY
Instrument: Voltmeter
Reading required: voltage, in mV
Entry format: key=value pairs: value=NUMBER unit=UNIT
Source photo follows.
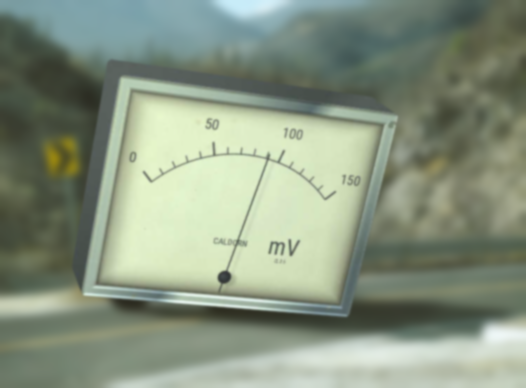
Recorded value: value=90 unit=mV
